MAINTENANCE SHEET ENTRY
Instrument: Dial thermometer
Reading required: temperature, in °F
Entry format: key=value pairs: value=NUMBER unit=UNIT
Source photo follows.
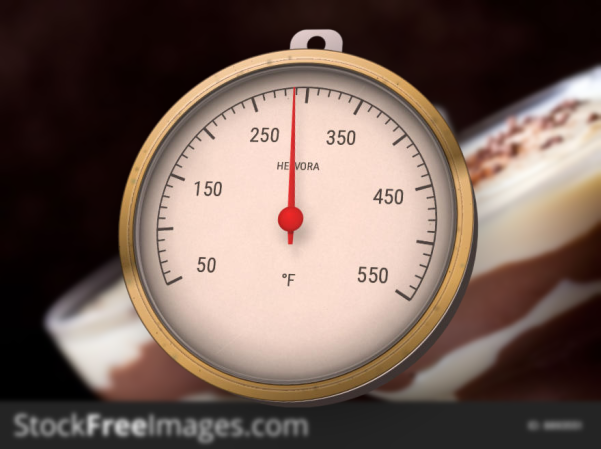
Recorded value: value=290 unit=°F
